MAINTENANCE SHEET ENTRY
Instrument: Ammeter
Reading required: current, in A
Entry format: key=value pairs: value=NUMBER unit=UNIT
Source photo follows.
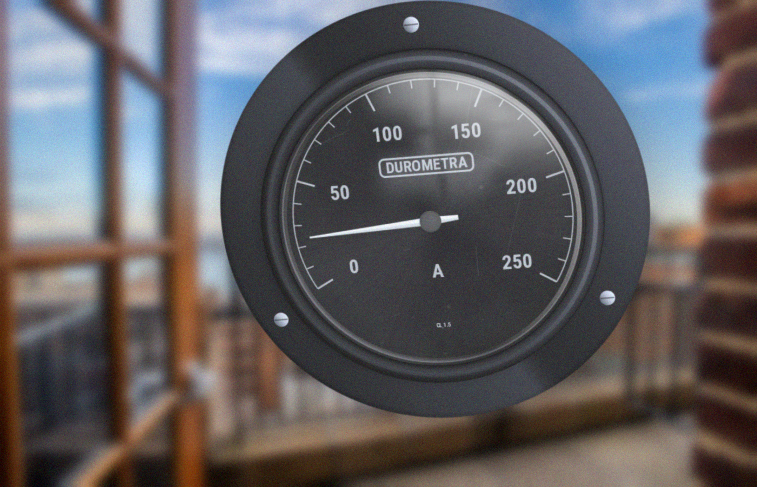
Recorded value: value=25 unit=A
